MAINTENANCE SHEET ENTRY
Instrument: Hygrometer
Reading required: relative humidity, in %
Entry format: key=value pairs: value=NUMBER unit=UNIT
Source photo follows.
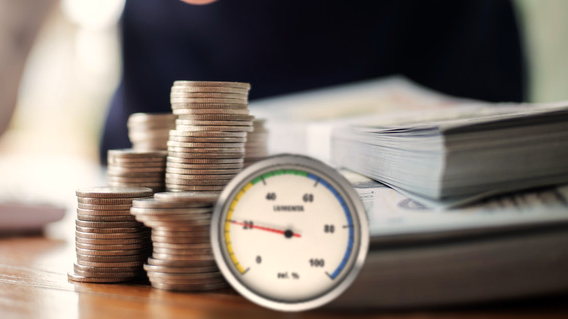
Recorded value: value=20 unit=%
